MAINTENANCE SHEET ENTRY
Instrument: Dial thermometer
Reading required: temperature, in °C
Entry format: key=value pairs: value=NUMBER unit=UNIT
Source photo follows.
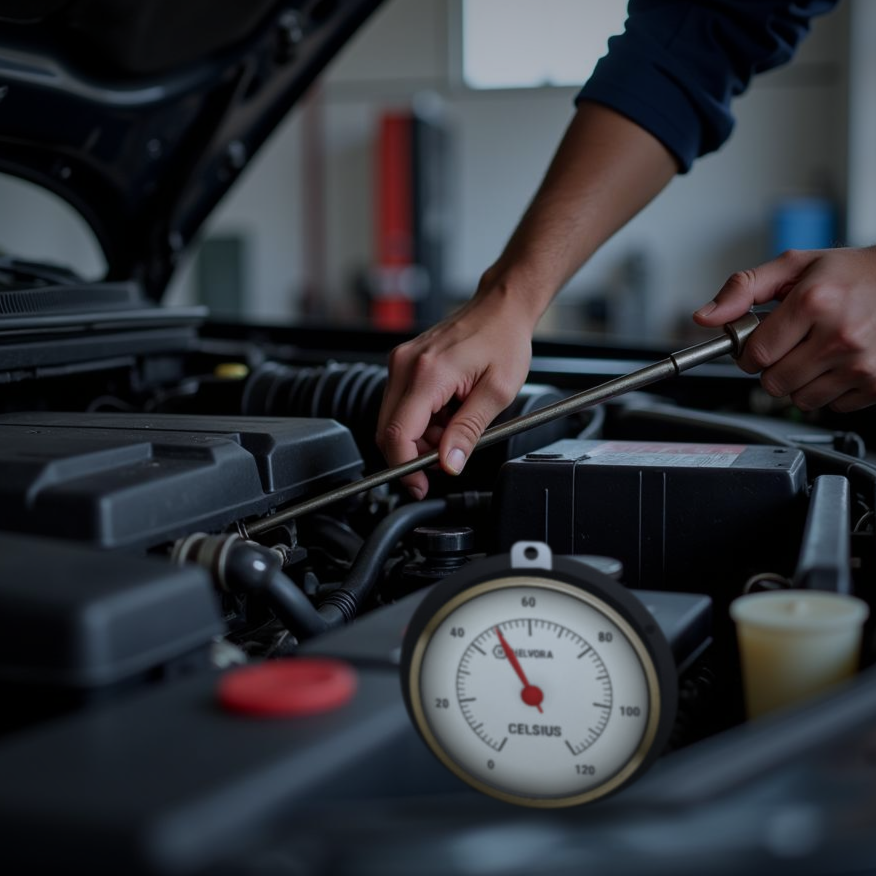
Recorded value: value=50 unit=°C
